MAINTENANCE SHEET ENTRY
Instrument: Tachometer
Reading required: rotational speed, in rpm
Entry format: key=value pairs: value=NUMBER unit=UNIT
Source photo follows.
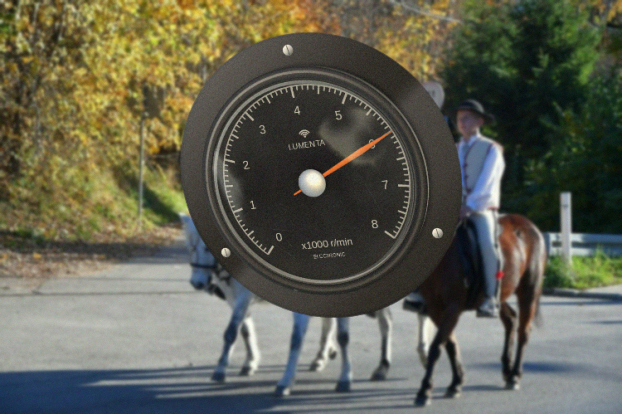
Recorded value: value=6000 unit=rpm
